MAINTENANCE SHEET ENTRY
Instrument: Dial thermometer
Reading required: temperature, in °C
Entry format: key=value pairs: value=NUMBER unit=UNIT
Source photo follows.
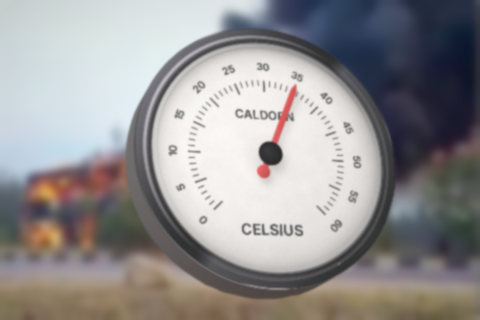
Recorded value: value=35 unit=°C
